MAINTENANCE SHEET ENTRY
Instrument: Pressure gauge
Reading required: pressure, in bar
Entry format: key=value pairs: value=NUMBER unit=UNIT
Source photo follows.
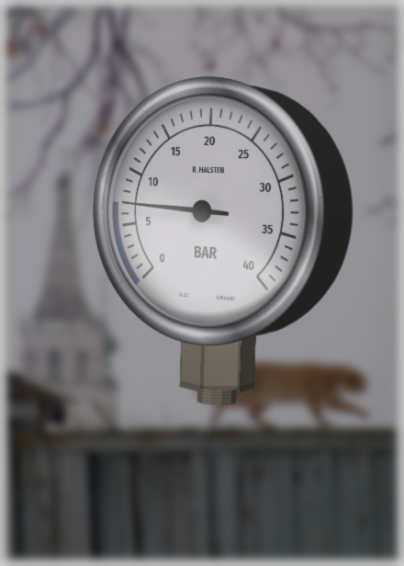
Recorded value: value=7 unit=bar
